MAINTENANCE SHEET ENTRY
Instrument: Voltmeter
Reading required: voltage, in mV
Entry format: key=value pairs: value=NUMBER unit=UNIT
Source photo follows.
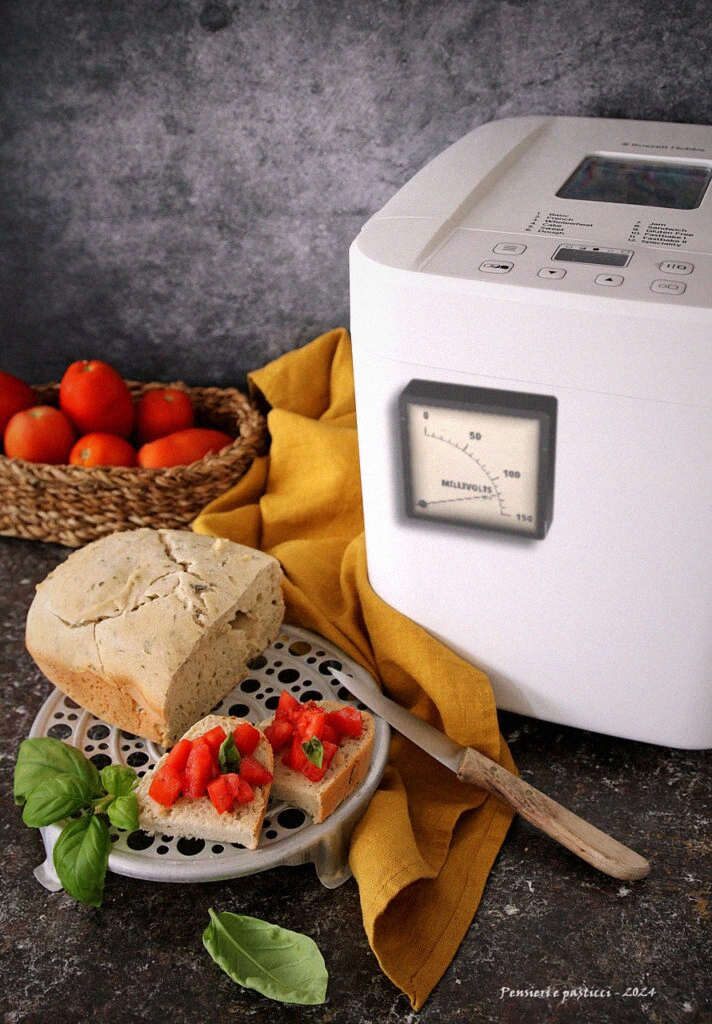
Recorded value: value=120 unit=mV
